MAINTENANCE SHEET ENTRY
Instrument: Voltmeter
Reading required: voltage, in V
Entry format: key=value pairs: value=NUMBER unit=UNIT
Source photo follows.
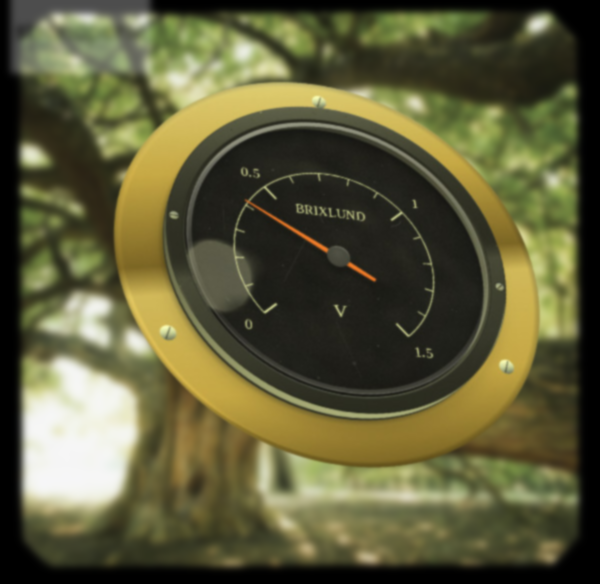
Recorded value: value=0.4 unit=V
